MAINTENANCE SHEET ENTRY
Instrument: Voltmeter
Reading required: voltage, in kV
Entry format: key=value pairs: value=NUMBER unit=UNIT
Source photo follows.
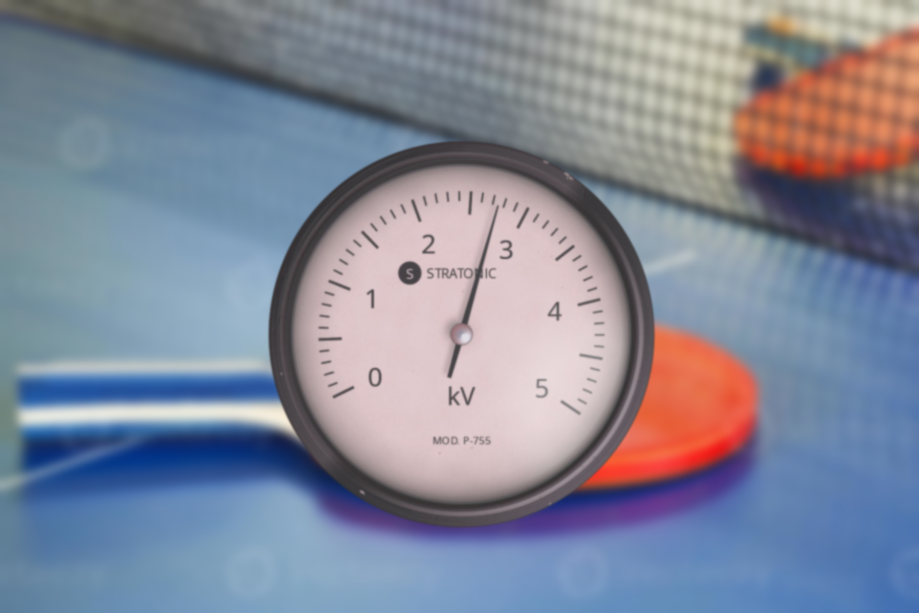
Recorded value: value=2.75 unit=kV
